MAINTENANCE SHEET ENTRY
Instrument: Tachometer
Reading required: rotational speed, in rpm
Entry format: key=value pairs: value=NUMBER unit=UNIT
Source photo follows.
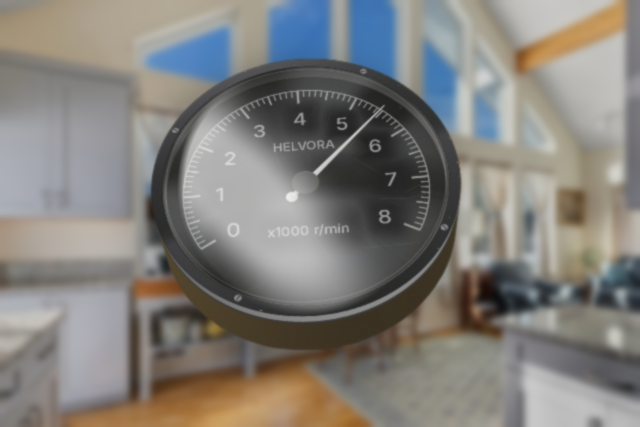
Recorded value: value=5500 unit=rpm
